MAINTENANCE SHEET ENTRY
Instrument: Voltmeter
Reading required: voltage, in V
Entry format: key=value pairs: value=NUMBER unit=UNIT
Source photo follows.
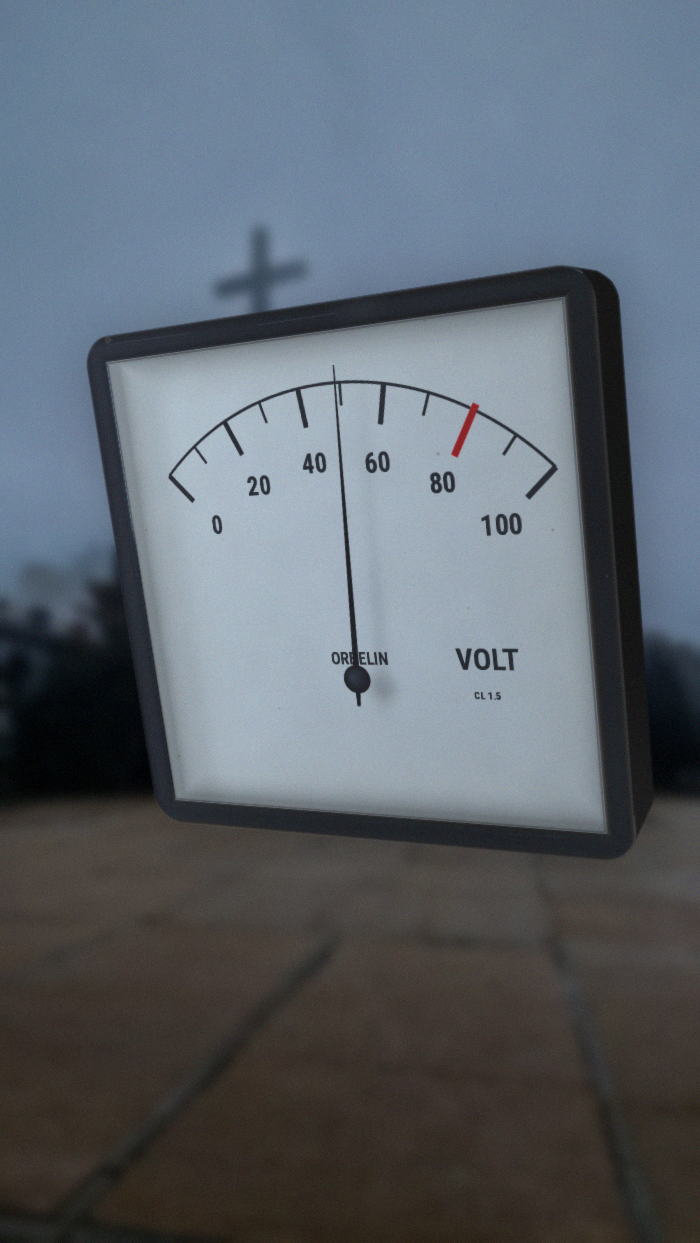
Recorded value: value=50 unit=V
